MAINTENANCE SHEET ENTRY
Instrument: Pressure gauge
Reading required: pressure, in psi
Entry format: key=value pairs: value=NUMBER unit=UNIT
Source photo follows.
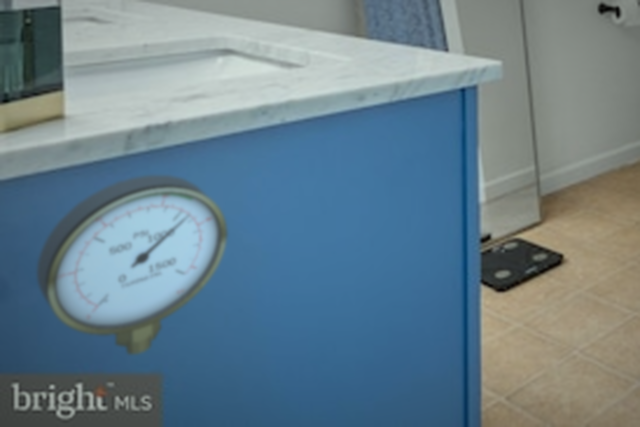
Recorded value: value=1050 unit=psi
